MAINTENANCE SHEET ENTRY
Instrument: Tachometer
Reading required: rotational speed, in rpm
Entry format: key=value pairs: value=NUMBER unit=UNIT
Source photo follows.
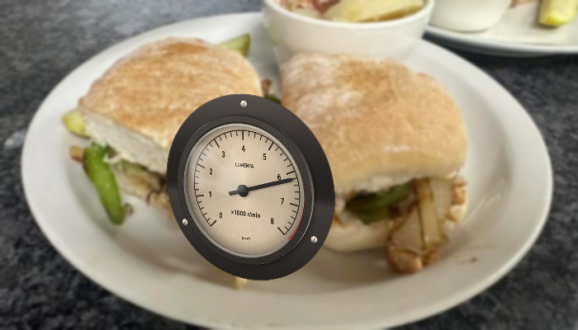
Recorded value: value=6200 unit=rpm
